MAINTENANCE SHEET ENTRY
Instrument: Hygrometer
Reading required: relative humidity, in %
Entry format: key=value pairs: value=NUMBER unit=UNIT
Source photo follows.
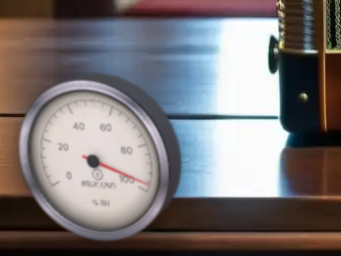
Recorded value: value=96 unit=%
